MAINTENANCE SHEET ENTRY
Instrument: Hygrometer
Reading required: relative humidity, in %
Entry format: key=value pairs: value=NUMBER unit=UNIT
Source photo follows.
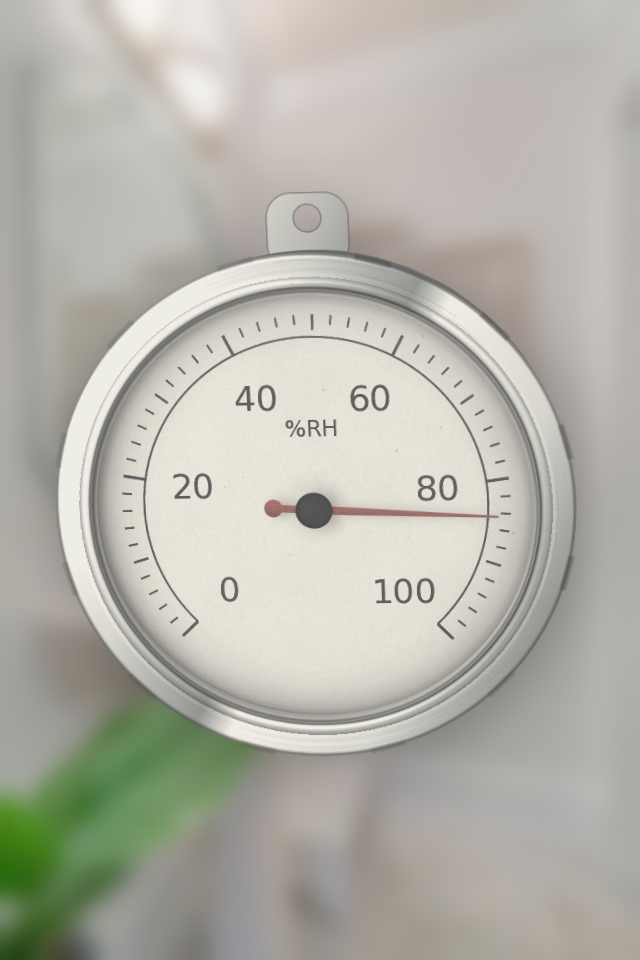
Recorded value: value=84 unit=%
